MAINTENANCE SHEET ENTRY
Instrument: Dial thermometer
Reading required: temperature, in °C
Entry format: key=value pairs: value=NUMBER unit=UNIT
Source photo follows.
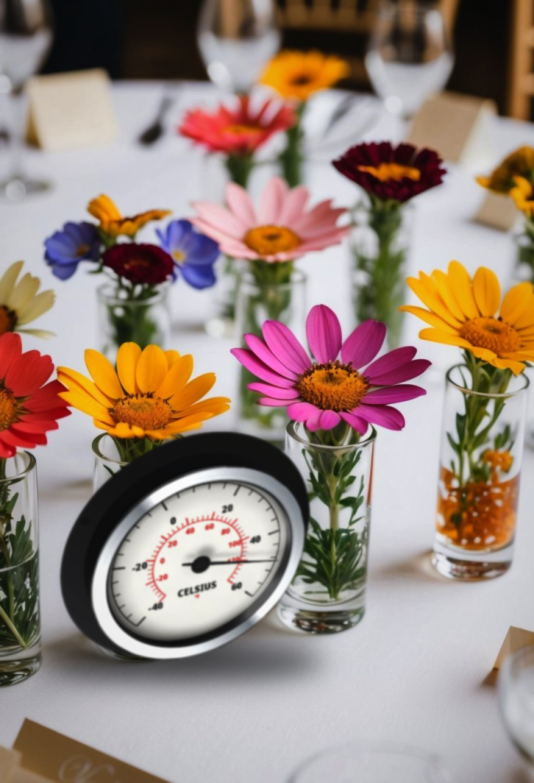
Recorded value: value=48 unit=°C
